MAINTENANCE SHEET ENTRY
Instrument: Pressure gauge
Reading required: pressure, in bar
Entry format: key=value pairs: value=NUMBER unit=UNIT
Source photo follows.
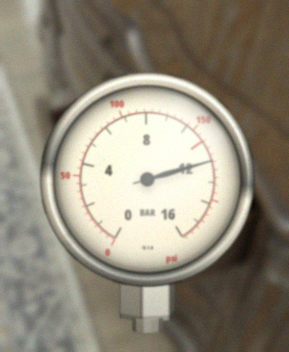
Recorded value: value=12 unit=bar
